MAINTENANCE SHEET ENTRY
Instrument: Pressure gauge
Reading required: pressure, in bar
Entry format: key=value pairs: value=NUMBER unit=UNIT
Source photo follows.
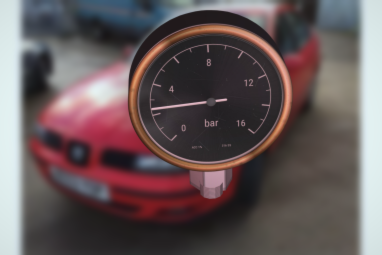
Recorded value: value=2.5 unit=bar
